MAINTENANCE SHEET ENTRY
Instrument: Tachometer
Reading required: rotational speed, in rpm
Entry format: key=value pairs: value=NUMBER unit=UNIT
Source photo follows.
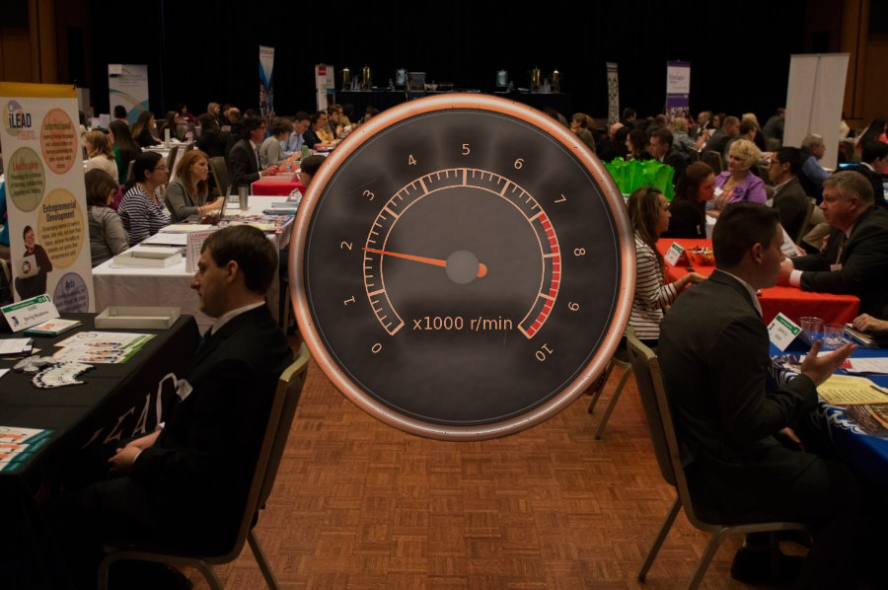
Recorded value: value=2000 unit=rpm
